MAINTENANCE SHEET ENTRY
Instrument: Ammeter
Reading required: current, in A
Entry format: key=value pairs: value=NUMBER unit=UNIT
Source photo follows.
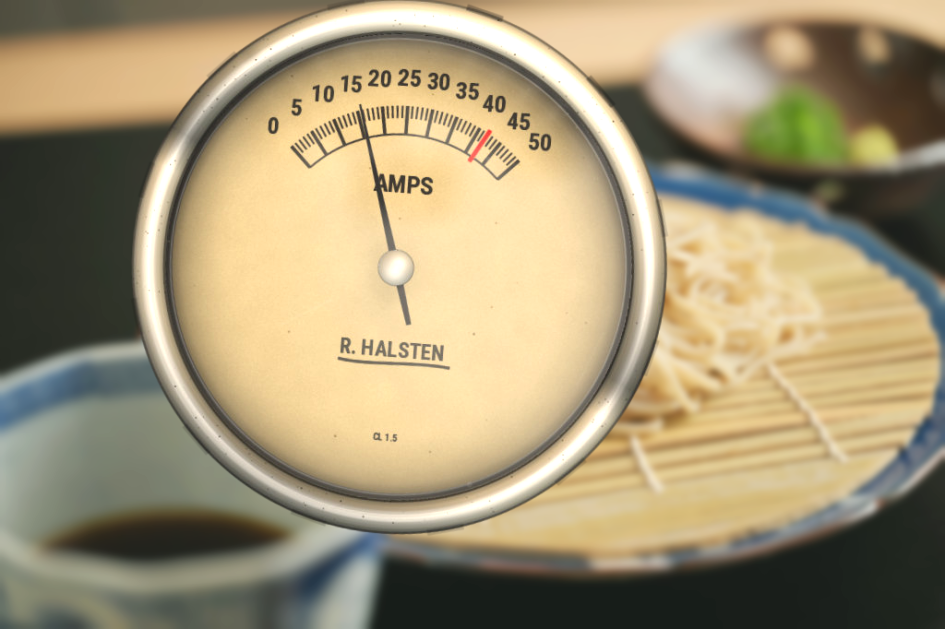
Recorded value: value=16 unit=A
